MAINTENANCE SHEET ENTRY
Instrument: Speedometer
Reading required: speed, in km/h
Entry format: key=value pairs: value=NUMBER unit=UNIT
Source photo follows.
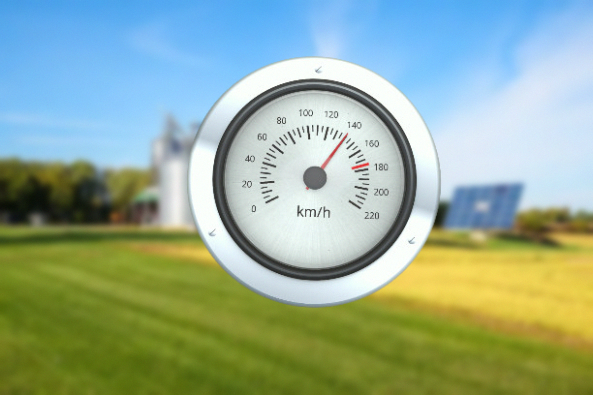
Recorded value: value=140 unit=km/h
